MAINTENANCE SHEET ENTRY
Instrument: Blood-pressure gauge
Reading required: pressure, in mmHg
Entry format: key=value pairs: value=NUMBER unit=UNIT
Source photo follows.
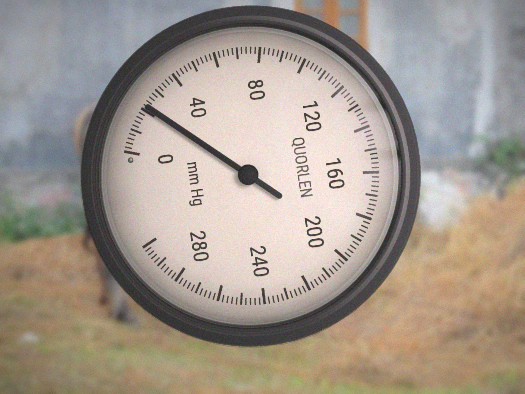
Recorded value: value=22 unit=mmHg
